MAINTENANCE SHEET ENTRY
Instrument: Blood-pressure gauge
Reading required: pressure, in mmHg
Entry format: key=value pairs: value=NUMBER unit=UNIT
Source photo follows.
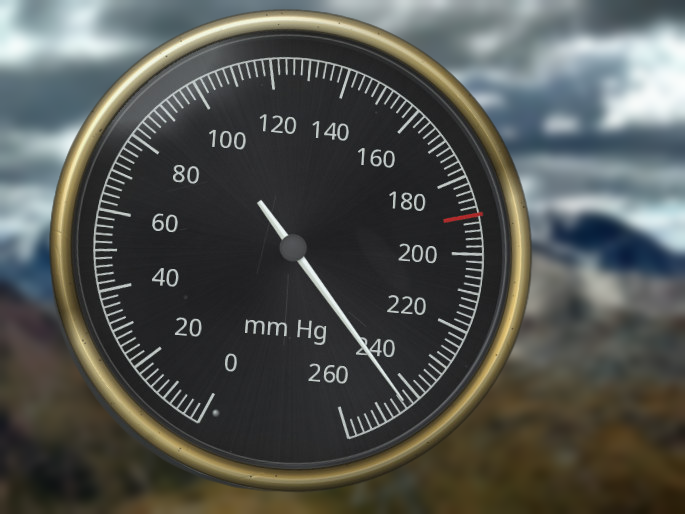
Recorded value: value=244 unit=mmHg
